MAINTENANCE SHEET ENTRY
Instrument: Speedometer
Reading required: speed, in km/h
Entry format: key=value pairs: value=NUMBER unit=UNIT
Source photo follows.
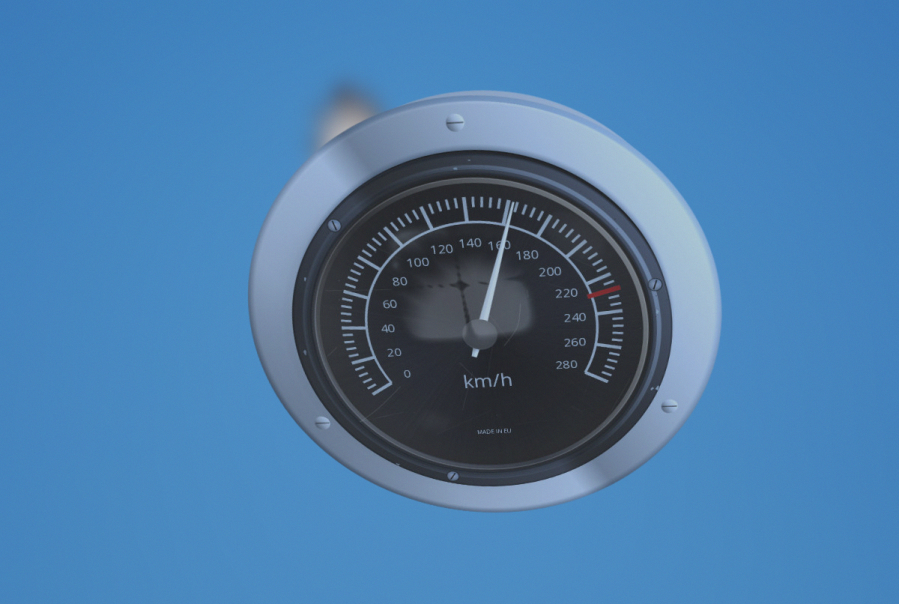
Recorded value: value=162 unit=km/h
